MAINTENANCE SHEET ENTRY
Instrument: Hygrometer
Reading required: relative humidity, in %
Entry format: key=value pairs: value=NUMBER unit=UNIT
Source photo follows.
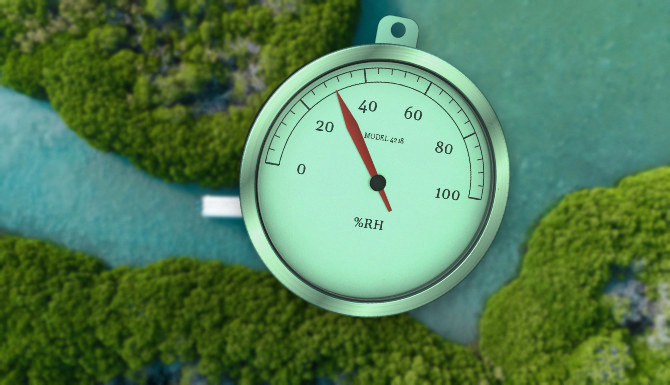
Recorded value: value=30 unit=%
